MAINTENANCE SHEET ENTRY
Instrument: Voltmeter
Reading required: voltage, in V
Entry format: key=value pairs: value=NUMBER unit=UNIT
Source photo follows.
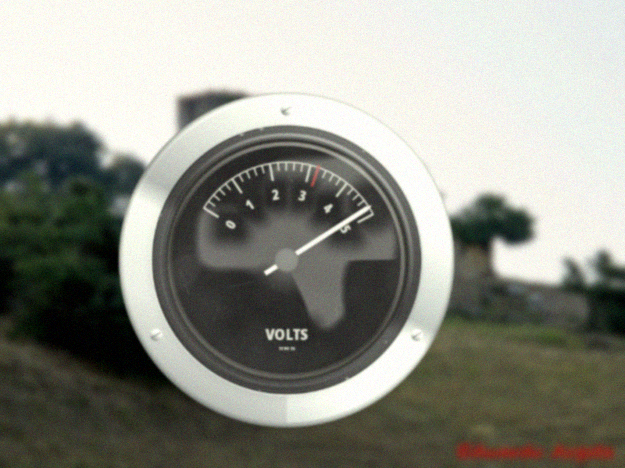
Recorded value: value=4.8 unit=V
